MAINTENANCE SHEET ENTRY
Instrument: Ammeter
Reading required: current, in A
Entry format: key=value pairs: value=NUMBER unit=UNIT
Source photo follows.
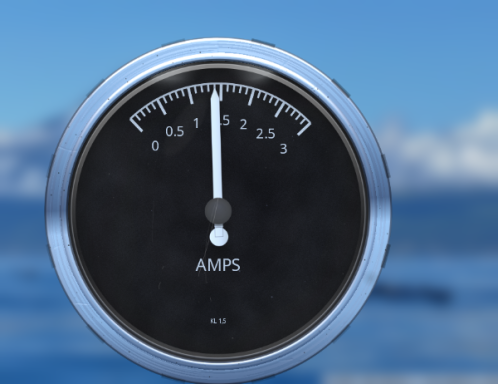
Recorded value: value=1.4 unit=A
